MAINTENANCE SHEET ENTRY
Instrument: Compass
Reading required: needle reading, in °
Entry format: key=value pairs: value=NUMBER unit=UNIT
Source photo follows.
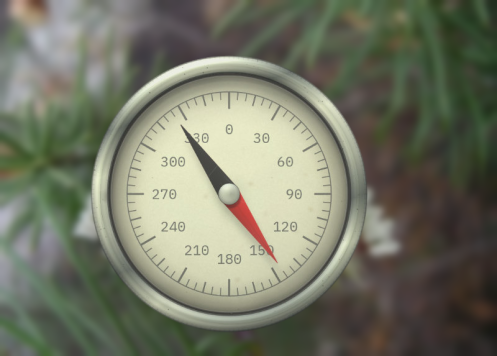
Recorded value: value=145 unit=°
